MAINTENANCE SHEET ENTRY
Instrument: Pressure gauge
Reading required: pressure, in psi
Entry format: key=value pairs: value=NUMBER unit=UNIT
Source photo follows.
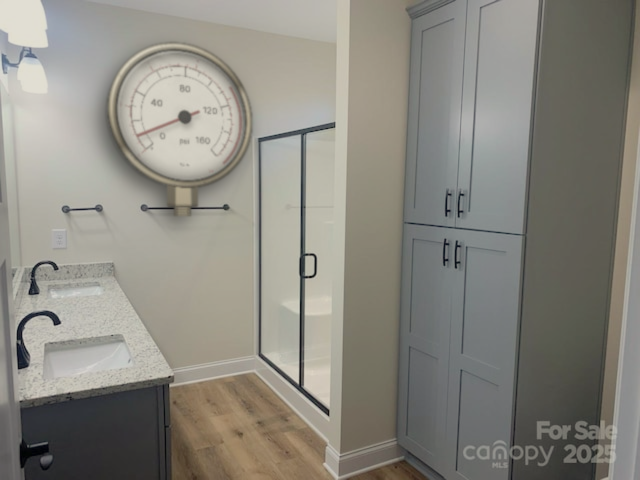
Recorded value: value=10 unit=psi
